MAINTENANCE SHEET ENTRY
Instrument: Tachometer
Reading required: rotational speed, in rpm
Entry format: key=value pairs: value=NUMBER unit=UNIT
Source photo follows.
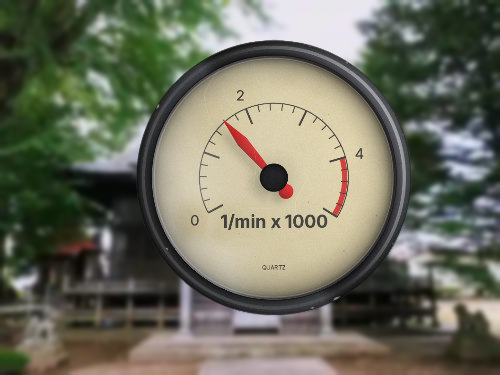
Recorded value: value=1600 unit=rpm
